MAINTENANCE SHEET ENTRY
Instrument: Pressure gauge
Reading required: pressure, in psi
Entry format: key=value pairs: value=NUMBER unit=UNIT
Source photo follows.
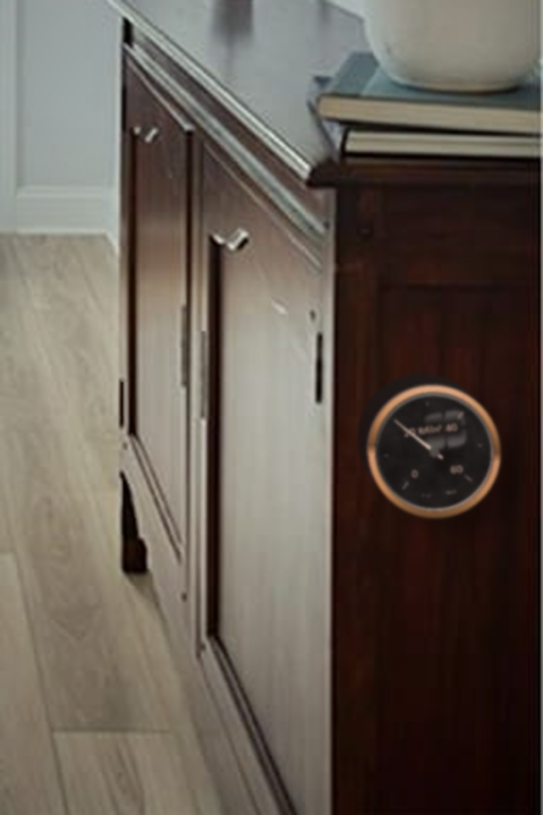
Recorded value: value=20 unit=psi
